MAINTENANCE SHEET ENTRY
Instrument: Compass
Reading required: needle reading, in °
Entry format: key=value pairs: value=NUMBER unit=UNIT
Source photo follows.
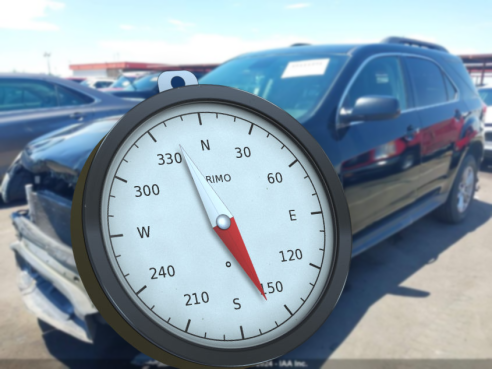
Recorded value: value=160 unit=°
